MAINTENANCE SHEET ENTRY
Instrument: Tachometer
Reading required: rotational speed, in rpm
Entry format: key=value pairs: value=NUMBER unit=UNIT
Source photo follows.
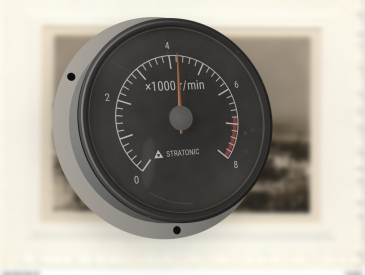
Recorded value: value=4200 unit=rpm
